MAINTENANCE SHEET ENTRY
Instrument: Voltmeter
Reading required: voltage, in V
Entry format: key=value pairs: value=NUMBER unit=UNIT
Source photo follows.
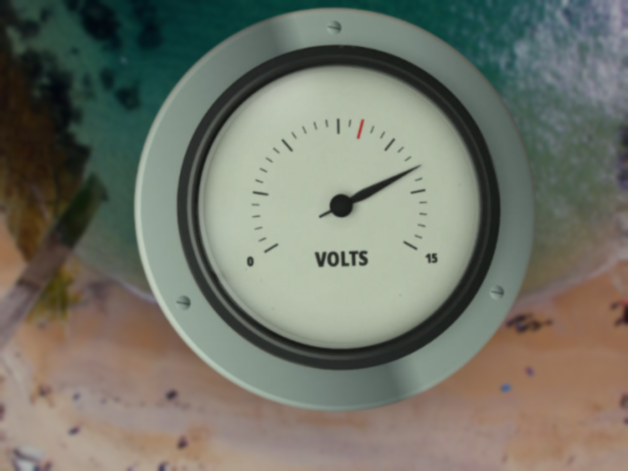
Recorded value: value=11.5 unit=V
